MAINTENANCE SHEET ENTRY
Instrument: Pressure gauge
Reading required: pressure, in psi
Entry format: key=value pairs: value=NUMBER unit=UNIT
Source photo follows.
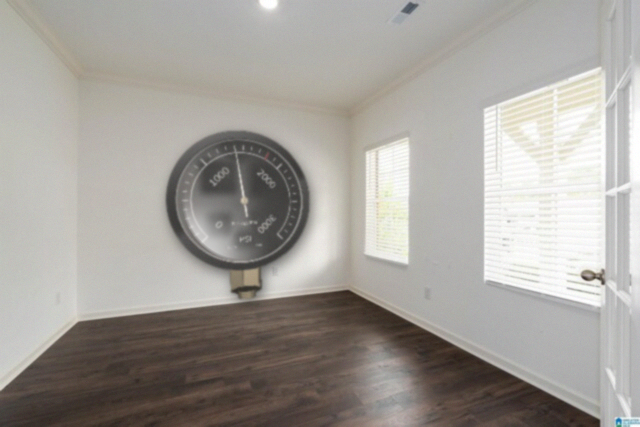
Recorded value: value=1400 unit=psi
